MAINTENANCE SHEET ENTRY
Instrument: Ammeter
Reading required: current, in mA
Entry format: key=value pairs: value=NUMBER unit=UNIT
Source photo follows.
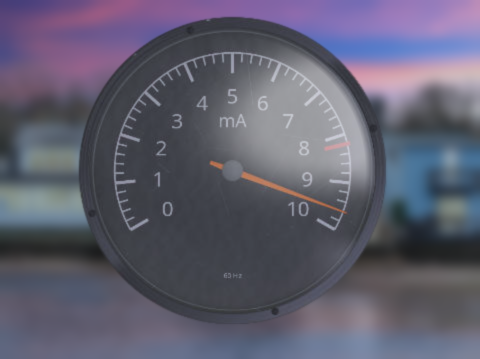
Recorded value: value=9.6 unit=mA
